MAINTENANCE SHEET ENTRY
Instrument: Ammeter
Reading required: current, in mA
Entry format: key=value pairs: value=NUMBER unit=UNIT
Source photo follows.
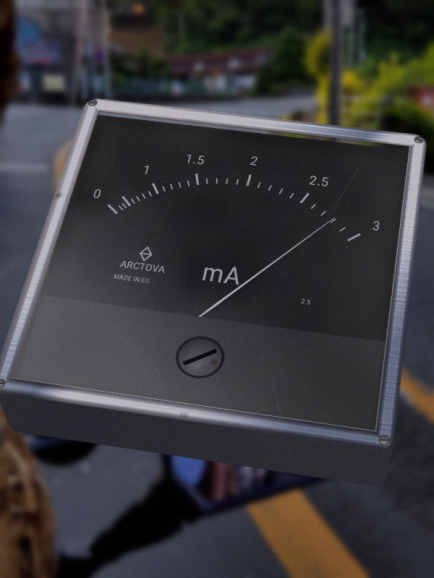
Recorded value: value=2.8 unit=mA
